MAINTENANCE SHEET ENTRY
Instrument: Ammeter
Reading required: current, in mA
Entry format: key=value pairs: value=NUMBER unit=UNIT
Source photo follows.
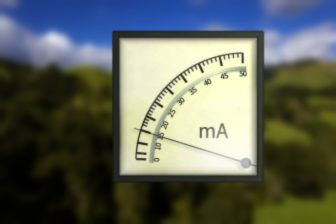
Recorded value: value=15 unit=mA
